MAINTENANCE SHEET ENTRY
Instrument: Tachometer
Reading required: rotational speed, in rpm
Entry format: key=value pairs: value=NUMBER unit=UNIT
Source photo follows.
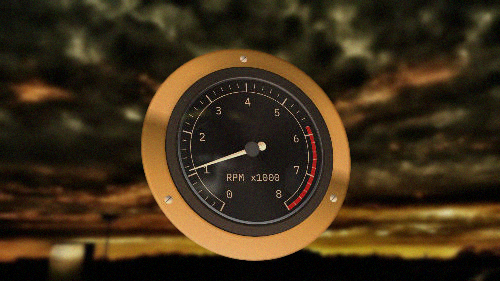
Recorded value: value=1100 unit=rpm
